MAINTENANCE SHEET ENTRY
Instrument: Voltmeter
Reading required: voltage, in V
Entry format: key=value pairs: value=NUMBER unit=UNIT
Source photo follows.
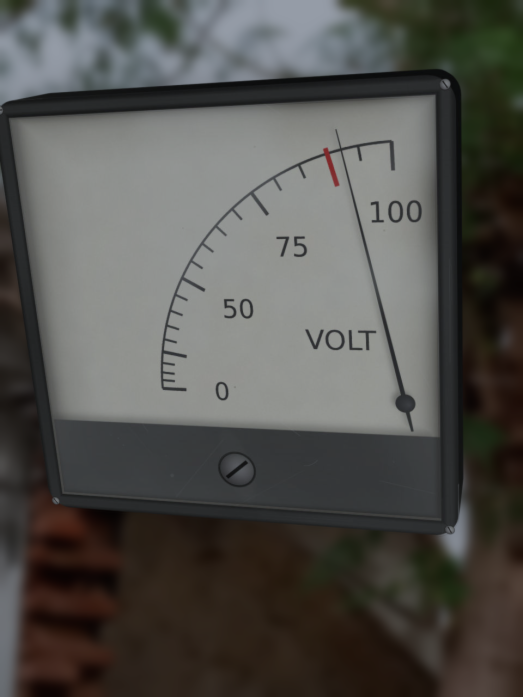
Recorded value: value=92.5 unit=V
